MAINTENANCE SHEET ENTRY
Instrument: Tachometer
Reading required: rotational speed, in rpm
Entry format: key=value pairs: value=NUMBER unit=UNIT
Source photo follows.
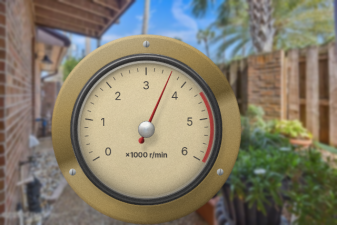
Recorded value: value=3600 unit=rpm
